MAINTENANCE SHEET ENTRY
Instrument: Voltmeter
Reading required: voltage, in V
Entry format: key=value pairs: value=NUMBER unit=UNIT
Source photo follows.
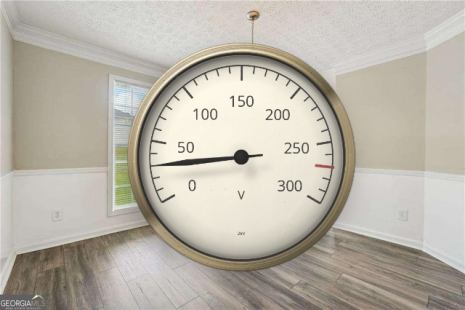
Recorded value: value=30 unit=V
